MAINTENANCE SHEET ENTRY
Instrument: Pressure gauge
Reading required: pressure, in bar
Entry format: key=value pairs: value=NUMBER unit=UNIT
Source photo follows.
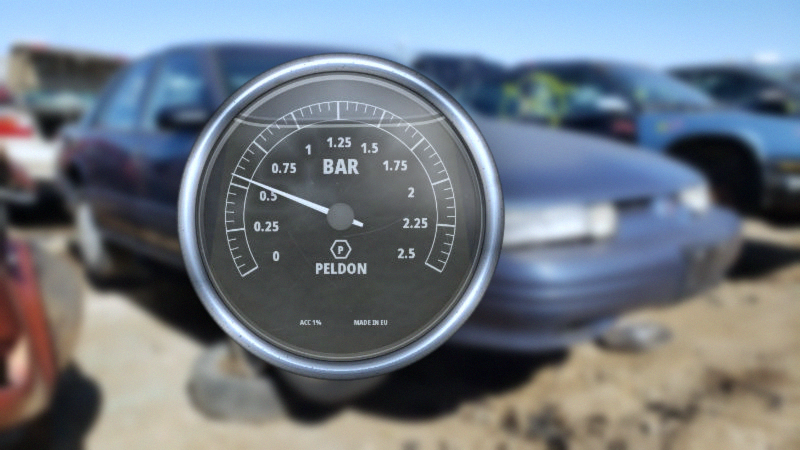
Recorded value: value=0.55 unit=bar
